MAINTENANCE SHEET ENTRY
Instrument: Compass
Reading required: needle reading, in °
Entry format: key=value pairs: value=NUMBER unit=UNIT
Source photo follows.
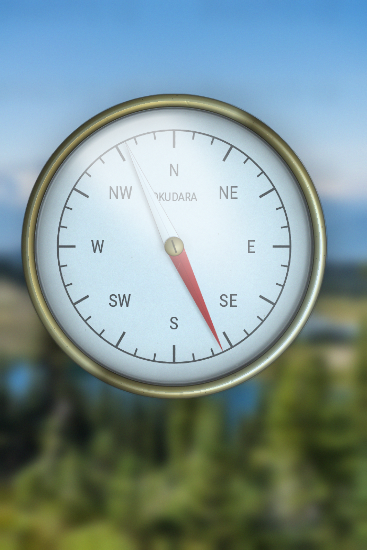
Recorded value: value=155 unit=°
